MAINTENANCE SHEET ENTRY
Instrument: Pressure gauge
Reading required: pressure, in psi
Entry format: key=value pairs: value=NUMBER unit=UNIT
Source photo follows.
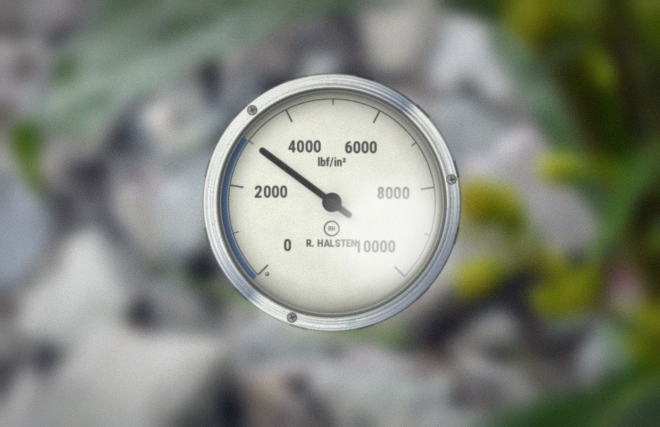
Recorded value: value=3000 unit=psi
